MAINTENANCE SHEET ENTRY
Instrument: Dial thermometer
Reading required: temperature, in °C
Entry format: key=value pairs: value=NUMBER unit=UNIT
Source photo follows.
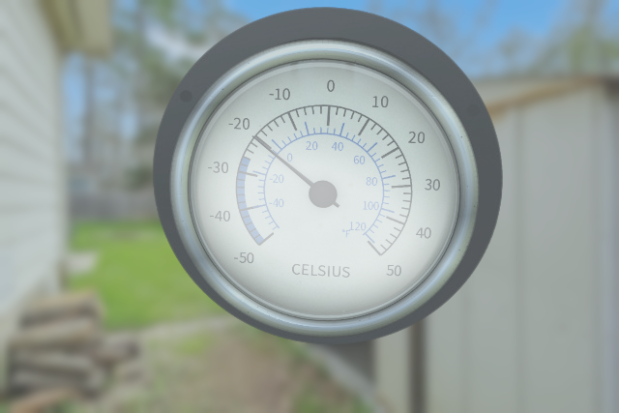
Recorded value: value=-20 unit=°C
